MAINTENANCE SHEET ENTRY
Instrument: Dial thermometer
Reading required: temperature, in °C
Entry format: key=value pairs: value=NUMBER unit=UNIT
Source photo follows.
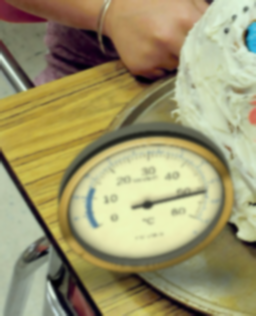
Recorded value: value=50 unit=°C
